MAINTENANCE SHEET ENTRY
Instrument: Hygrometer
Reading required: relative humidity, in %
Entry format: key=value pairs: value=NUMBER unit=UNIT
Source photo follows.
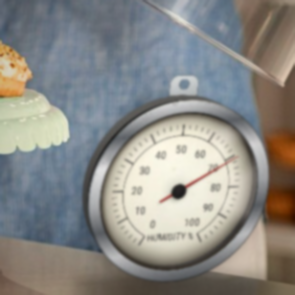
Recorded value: value=70 unit=%
